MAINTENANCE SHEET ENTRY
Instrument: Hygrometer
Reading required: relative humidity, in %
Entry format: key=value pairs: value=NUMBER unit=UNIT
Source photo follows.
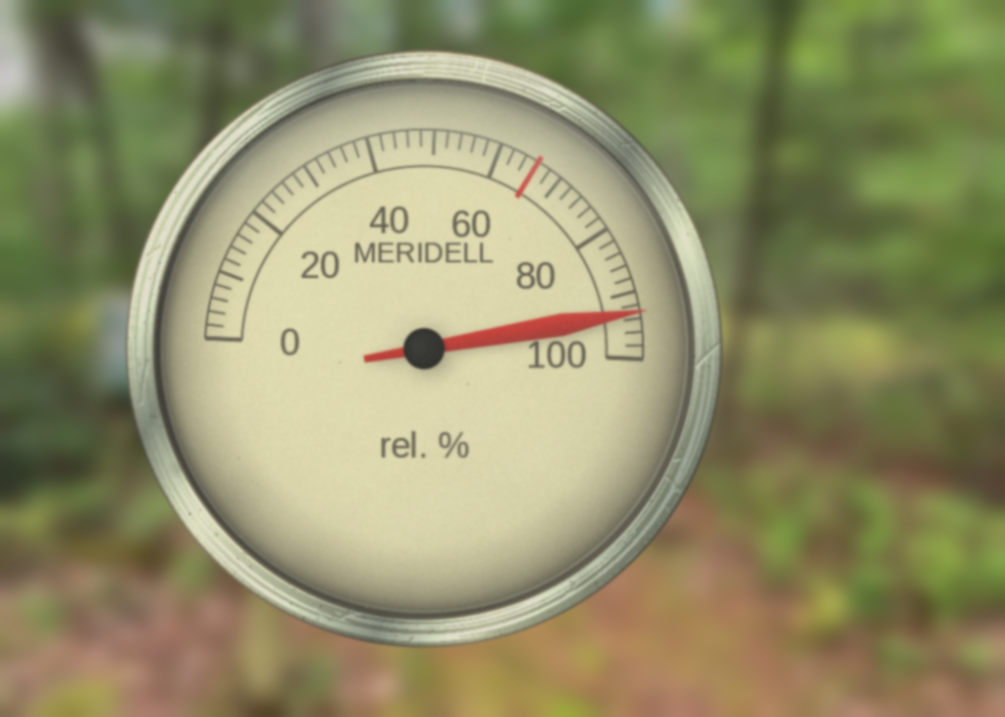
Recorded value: value=93 unit=%
